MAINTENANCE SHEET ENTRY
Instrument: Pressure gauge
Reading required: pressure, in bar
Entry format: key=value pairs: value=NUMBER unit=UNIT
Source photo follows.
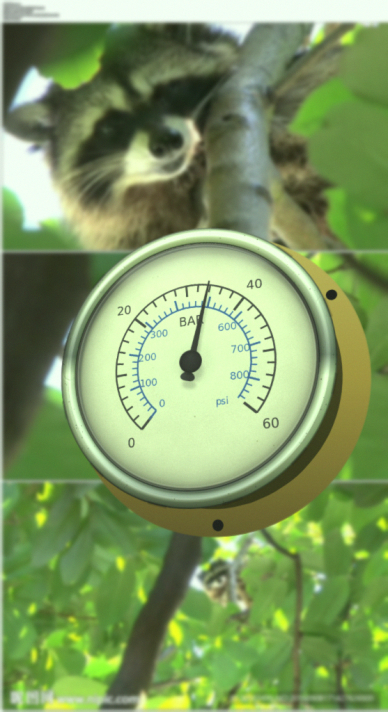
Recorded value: value=34 unit=bar
